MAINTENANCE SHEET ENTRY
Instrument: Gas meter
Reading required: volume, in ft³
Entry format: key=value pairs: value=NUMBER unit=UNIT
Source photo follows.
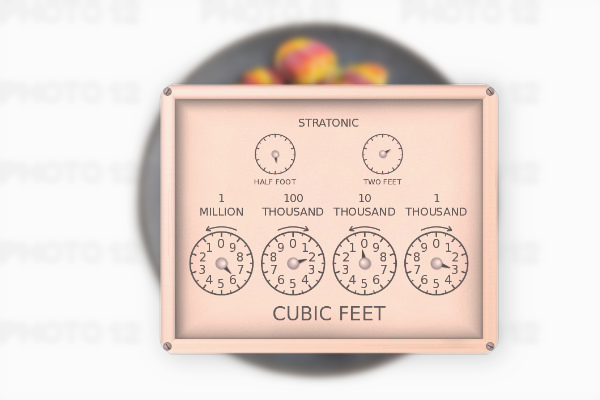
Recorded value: value=620300 unit=ft³
